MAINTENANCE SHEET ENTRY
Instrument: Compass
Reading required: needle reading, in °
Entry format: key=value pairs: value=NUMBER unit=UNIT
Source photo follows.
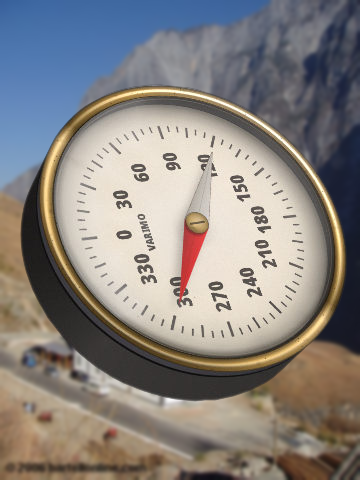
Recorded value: value=300 unit=°
